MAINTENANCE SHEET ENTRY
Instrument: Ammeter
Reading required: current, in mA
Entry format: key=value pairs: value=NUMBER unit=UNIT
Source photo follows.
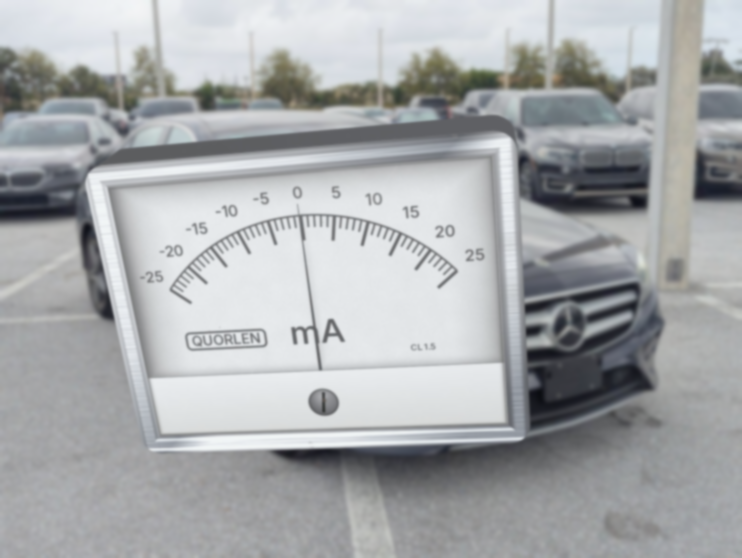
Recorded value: value=0 unit=mA
